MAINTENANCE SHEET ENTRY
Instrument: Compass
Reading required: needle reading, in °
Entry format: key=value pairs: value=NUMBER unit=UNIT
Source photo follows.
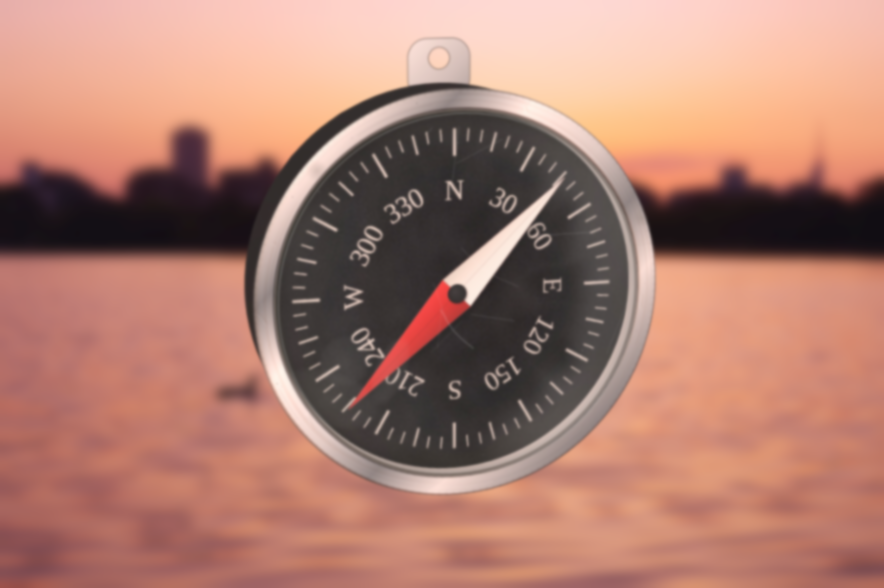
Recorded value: value=225 unit=°
